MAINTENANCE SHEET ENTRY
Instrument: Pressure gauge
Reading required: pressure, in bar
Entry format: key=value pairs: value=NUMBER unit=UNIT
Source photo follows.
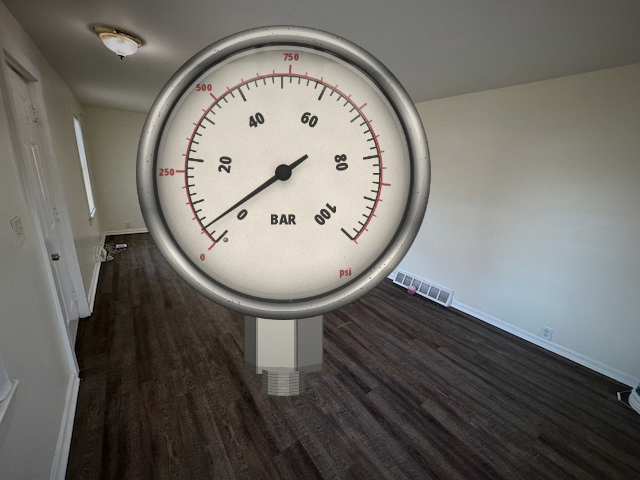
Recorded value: value=4 unit=bar
